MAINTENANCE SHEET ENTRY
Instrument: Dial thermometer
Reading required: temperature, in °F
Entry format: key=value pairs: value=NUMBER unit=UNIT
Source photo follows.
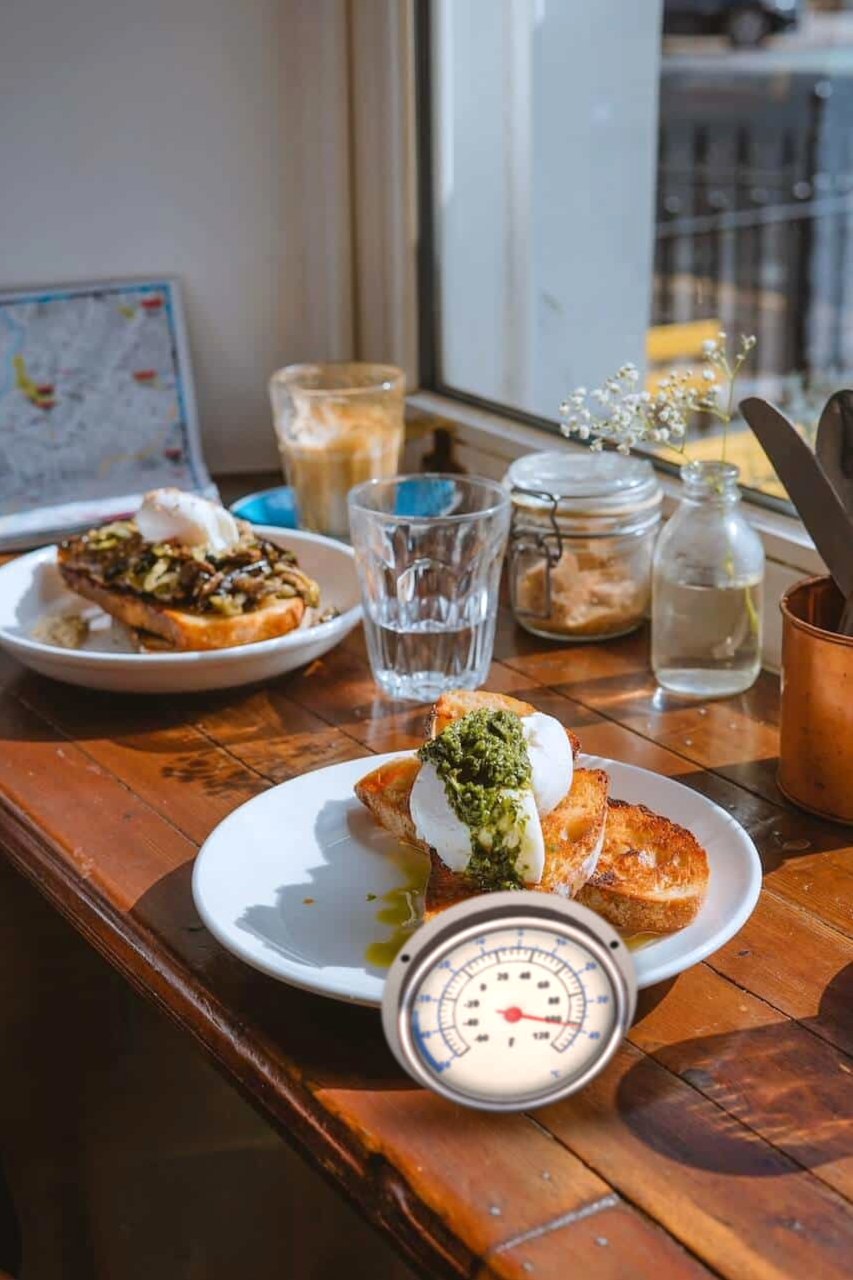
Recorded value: value=100 unit=°F
